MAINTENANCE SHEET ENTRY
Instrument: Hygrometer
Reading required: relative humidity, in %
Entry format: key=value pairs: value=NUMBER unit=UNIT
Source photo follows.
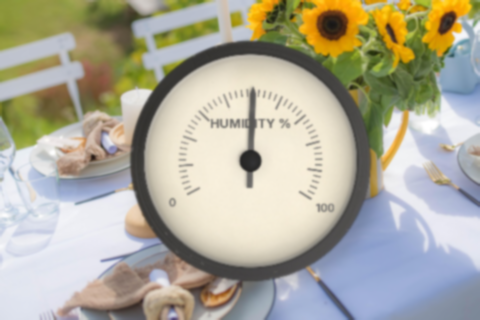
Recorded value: value=50 unit=%
